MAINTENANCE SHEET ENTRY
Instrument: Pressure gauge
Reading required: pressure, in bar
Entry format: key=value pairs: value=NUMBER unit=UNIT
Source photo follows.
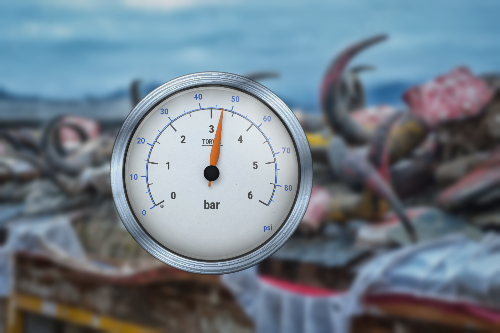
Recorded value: value=3.25 unit=bar
